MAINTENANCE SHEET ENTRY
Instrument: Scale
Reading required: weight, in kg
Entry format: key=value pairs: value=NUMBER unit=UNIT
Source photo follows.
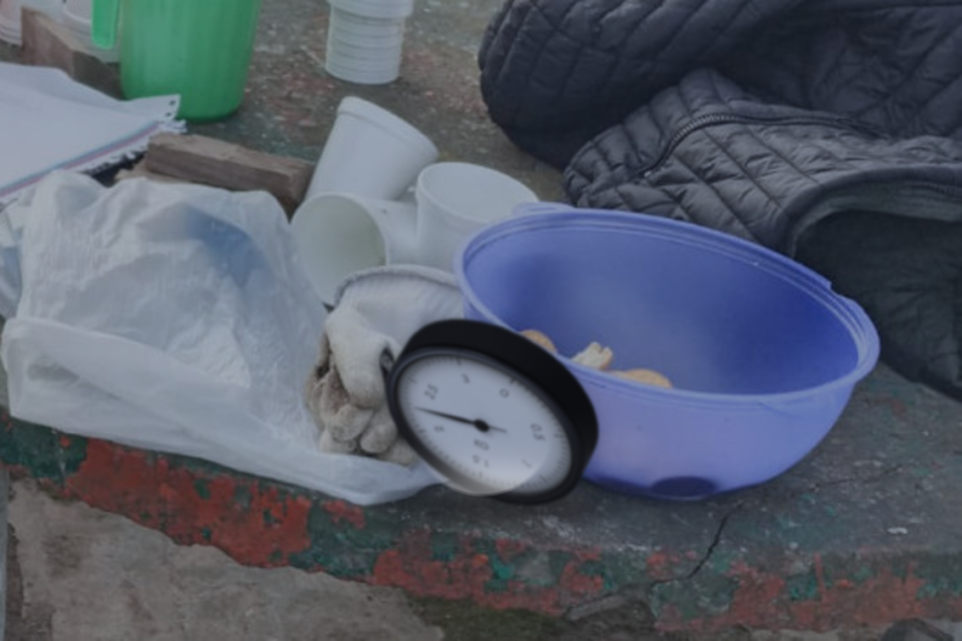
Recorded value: value=2.25 unit=kg
